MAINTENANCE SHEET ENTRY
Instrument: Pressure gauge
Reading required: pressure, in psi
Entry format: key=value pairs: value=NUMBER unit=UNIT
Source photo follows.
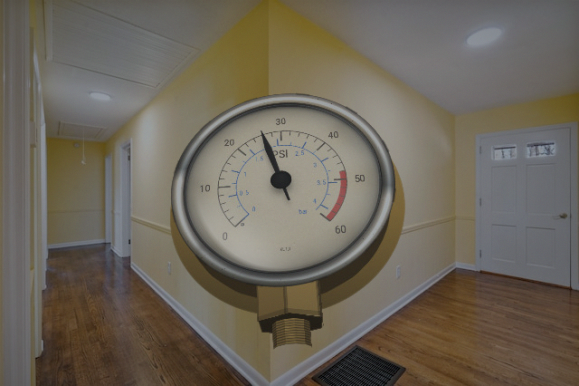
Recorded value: value=26 unit=psi
